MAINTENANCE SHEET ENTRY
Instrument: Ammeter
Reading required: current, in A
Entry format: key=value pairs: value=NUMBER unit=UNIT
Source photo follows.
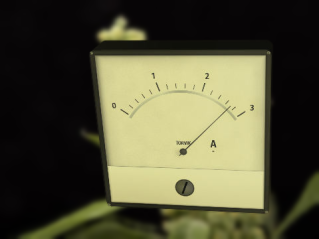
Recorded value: value=2.7 unit=A
